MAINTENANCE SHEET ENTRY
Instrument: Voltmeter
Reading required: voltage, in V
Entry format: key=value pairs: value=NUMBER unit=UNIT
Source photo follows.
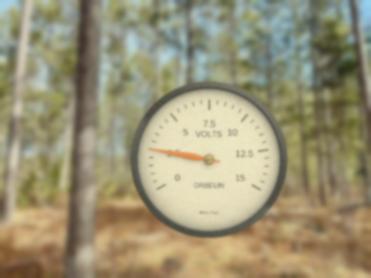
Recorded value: value=2.5 unit=V
